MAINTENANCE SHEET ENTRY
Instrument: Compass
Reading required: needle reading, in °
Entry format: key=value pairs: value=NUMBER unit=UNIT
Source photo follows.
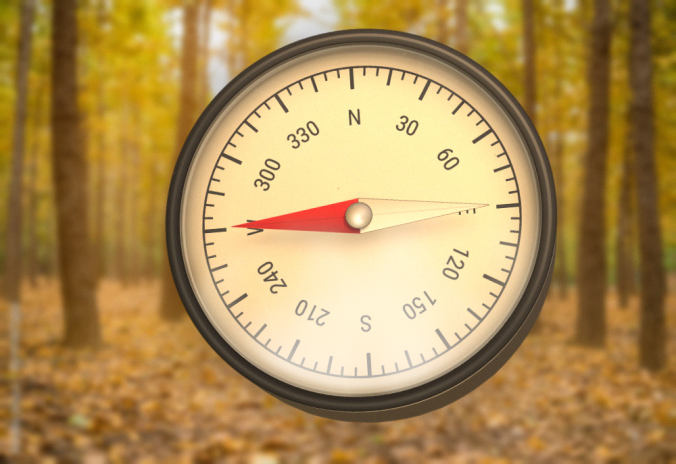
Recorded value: value=270 unit=°
